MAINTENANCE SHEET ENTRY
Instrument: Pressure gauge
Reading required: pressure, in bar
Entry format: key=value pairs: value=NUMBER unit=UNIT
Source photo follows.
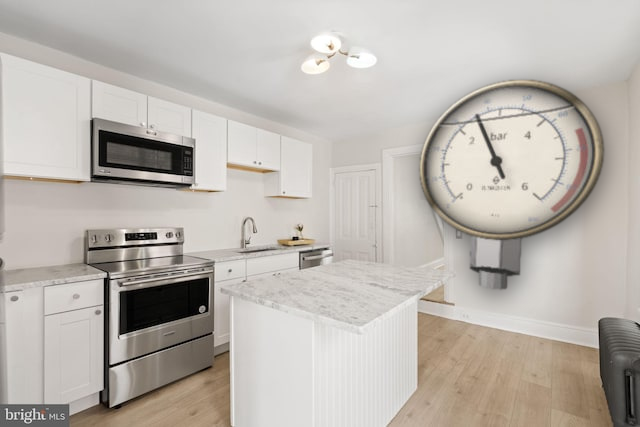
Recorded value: value=2.5 unit=bar
